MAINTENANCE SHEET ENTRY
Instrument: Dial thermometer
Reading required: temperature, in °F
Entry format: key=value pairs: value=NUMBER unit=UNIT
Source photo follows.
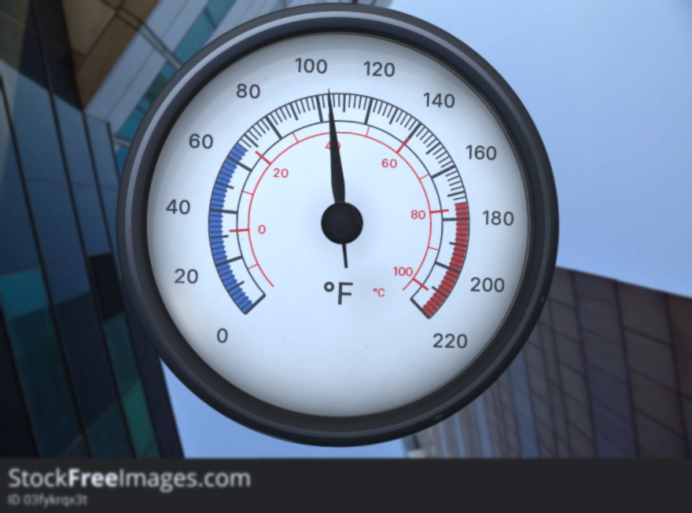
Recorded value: value=104 unit=°F
